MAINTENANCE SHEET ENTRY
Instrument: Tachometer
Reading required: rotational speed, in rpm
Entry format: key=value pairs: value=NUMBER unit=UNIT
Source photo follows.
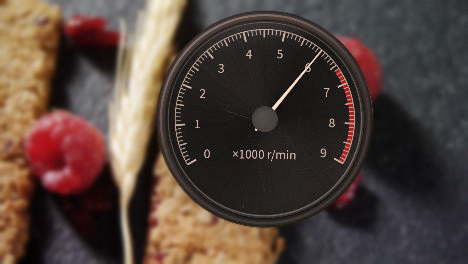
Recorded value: value=6000 unit=rpm
